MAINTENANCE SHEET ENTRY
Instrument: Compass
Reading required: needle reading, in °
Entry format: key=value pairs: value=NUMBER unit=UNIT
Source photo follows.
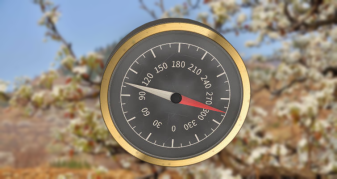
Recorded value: value=285 unit=°
